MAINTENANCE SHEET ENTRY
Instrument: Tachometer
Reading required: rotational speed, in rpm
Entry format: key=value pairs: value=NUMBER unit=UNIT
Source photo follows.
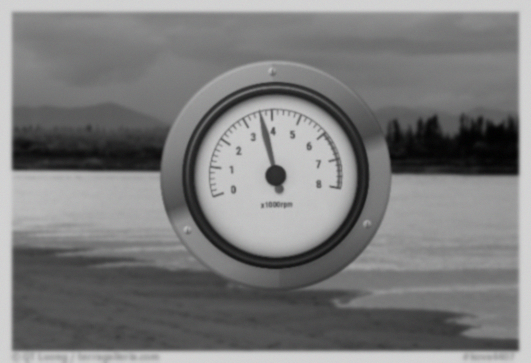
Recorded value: value=3600 unit=rpm
